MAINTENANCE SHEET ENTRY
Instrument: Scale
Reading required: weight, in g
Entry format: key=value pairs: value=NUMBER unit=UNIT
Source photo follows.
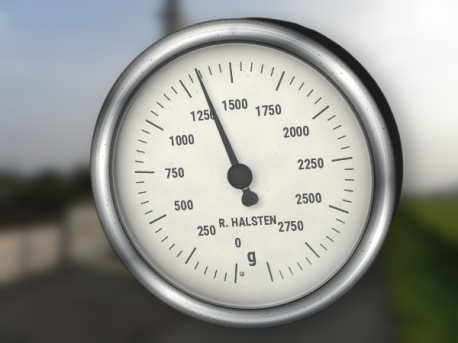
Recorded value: value=1350 unit=g
